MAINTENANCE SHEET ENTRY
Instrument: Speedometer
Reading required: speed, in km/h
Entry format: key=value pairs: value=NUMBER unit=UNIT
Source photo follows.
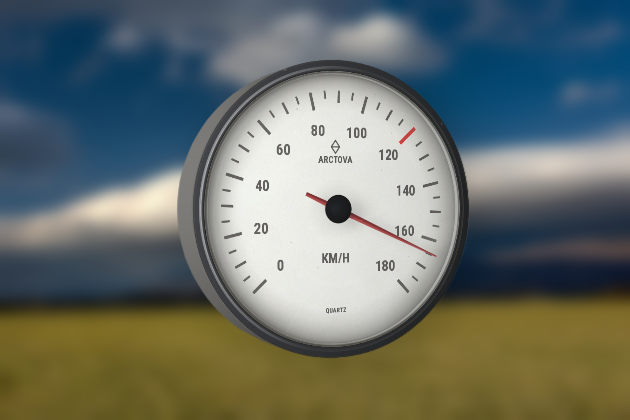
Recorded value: value=165 unit=km/h
